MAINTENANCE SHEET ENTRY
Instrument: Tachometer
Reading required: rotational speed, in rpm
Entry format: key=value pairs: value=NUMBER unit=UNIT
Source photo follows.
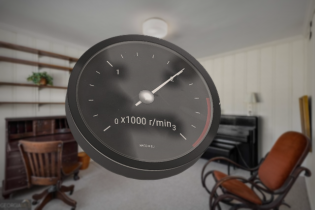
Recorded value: value=2000 unit=rpm
